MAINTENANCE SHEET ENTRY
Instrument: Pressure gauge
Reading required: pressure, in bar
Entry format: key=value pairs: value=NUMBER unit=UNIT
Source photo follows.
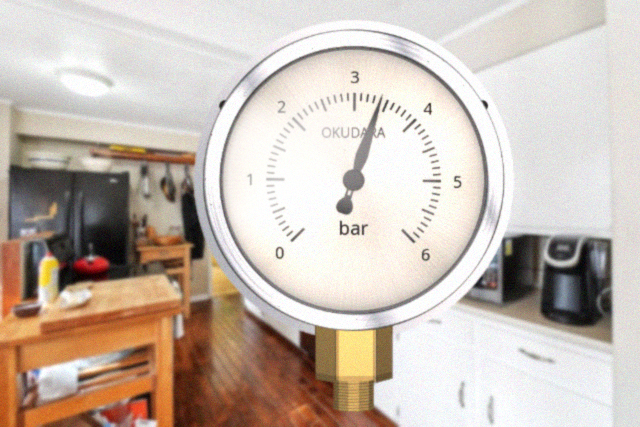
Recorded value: value=3.4 unit=bar
